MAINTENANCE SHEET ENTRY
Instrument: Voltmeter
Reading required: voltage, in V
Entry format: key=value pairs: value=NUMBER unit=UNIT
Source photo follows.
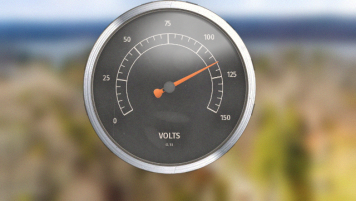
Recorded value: value=115 unit=V
